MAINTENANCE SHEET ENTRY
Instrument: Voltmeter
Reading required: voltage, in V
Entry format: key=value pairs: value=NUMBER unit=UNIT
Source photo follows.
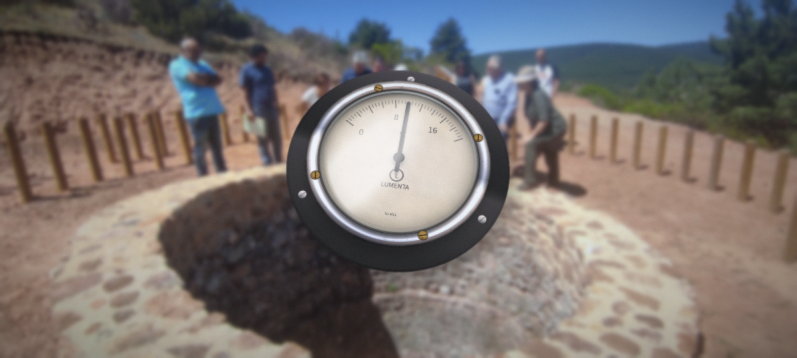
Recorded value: value=10 unit=V
